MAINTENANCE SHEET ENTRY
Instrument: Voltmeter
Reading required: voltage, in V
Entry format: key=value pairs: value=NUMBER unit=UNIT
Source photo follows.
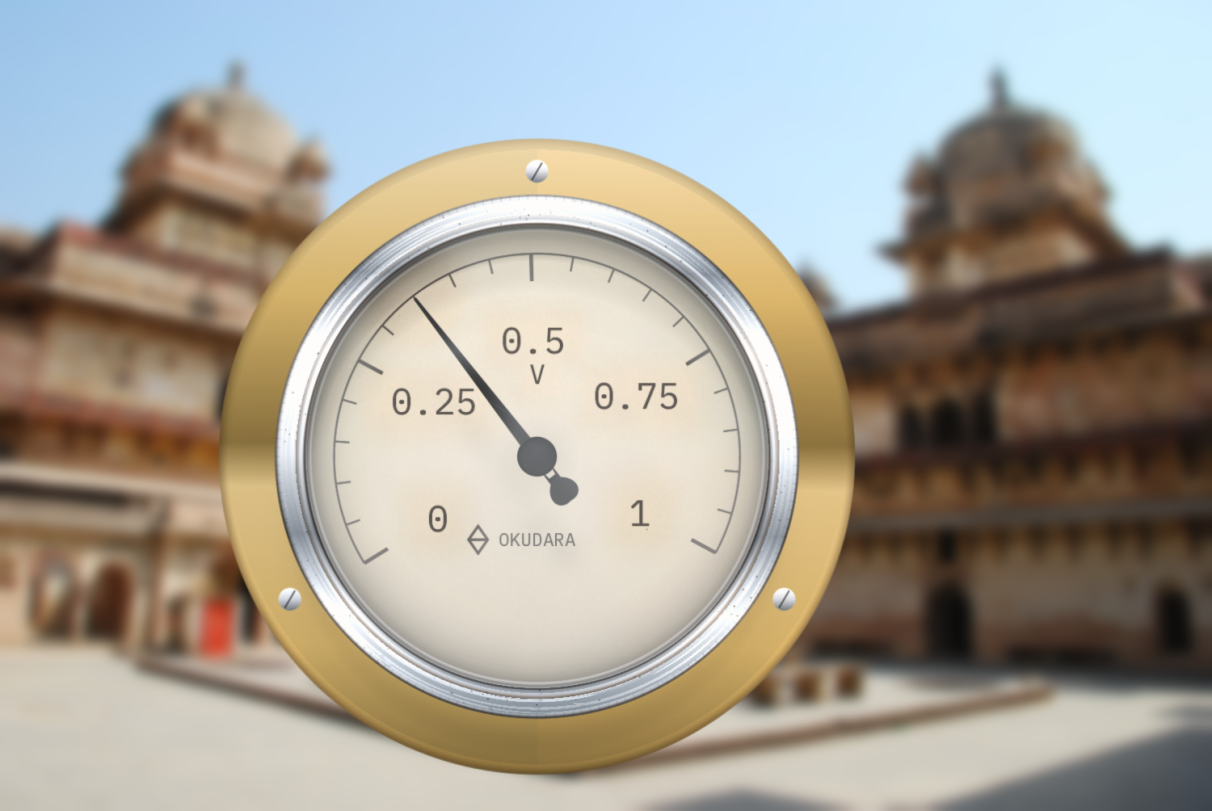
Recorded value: value=0.35 unit=V
